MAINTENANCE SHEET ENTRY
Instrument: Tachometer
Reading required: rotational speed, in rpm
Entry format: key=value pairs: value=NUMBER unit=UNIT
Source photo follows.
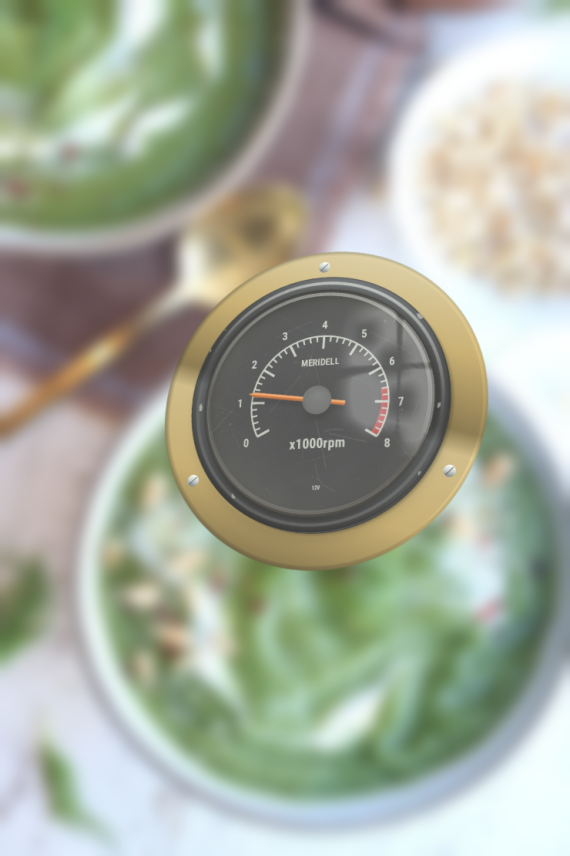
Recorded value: value=1200 unit=rpm
